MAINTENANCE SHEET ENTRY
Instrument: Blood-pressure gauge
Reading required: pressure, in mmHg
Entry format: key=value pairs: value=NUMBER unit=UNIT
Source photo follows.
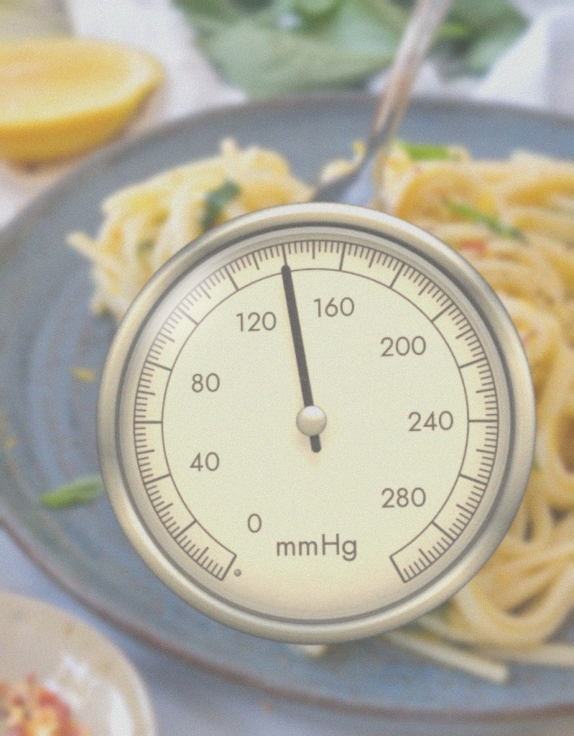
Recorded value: value=140 unit=mmHg
